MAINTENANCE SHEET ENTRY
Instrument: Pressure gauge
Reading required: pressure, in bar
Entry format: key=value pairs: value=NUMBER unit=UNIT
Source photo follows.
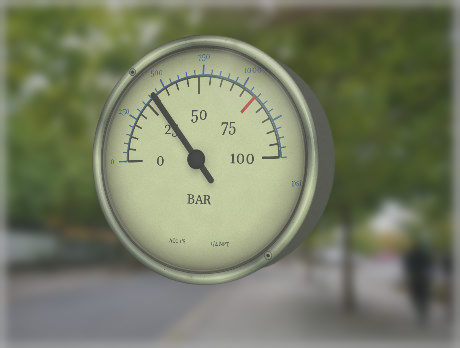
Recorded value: value=30 unit=bar
